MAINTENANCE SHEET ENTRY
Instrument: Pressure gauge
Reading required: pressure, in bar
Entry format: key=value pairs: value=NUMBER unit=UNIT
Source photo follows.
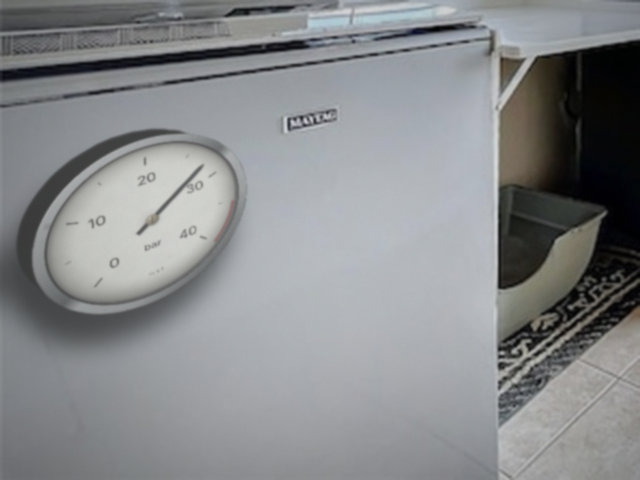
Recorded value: value=27.5 unit=bar
